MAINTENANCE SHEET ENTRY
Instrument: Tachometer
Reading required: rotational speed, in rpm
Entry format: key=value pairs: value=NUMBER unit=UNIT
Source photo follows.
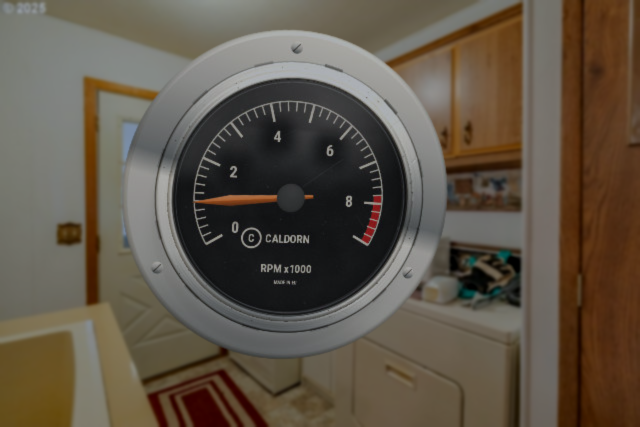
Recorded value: value=1000 unit=rpm
